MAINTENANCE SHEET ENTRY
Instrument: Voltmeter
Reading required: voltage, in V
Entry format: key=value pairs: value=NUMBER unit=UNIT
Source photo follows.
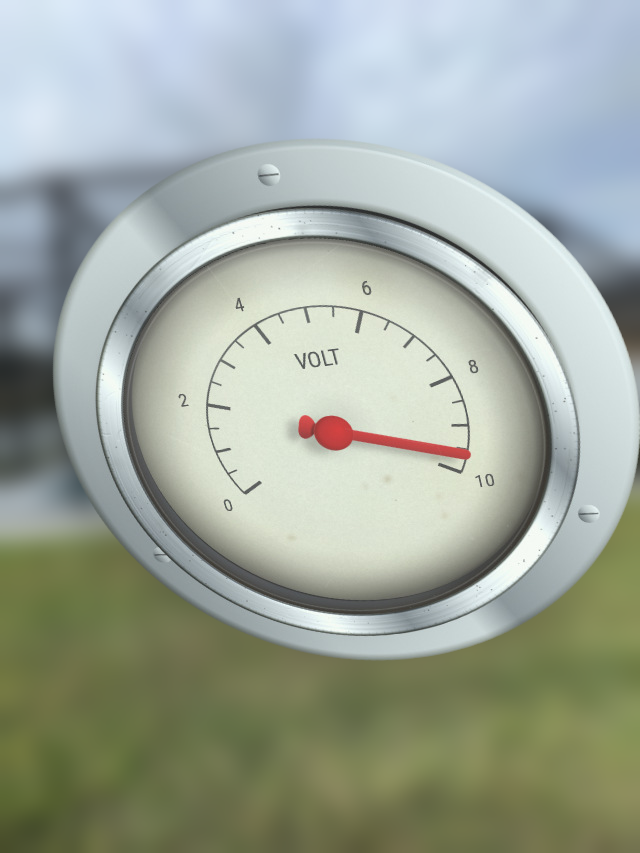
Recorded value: value=9.5 unit=V
